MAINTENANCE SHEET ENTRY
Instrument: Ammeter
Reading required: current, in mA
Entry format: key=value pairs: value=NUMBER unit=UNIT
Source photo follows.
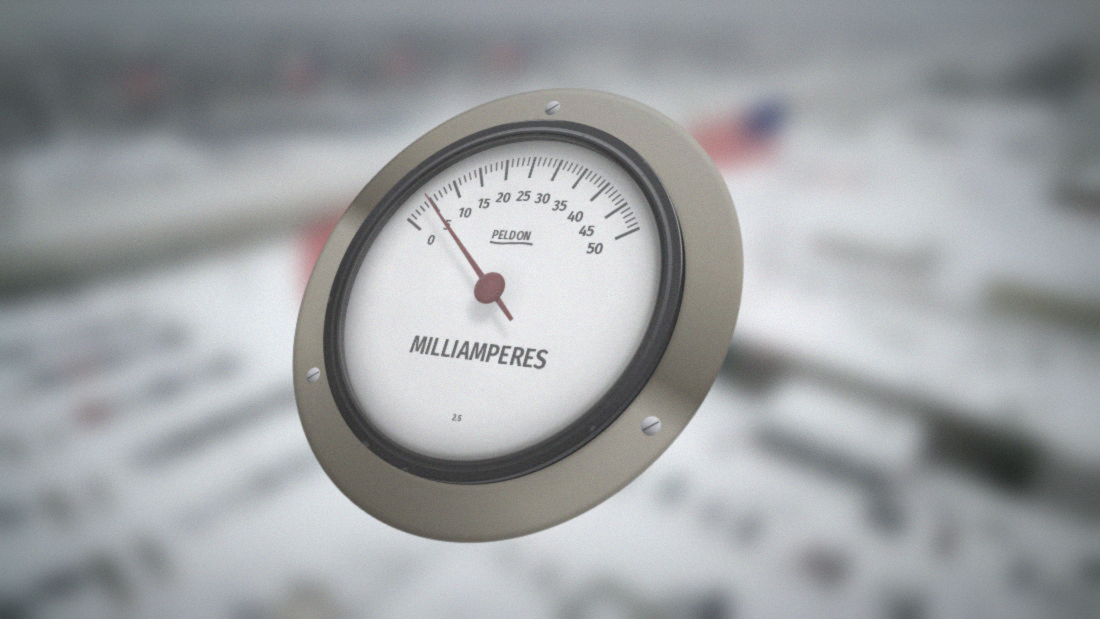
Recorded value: value=5 unit=mA
